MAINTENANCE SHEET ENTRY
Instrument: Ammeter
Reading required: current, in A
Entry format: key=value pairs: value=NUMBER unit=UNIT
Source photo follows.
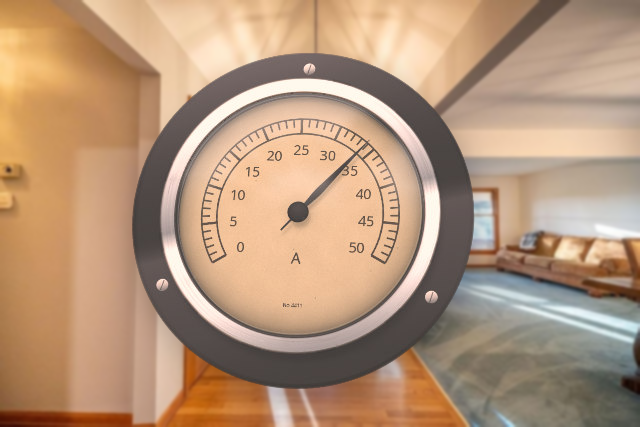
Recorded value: value=34 unit=A
